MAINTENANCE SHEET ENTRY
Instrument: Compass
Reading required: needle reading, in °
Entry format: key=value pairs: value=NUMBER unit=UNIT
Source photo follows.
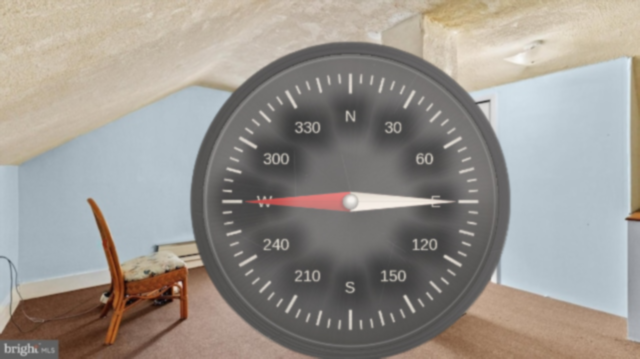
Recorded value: value=270 unit=°
